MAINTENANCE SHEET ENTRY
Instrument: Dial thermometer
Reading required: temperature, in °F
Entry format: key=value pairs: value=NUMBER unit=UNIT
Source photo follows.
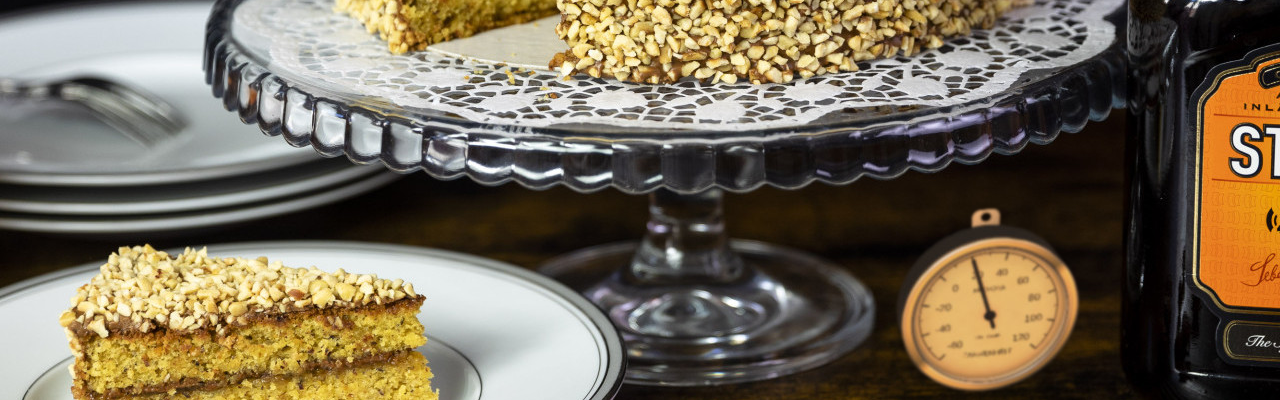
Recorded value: value=20 unit=°F
